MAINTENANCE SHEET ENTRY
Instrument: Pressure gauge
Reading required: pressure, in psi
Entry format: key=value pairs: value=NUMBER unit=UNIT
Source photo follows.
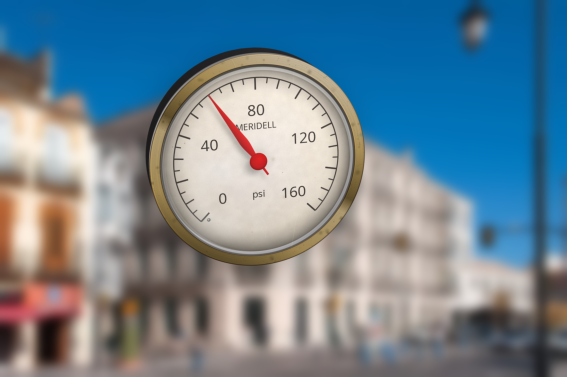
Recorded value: value=60 unit=psi
